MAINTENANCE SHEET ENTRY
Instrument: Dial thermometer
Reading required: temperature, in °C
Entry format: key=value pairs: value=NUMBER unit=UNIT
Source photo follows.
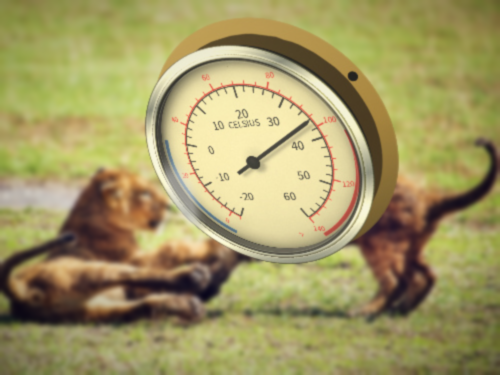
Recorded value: value=36 unit=°C
